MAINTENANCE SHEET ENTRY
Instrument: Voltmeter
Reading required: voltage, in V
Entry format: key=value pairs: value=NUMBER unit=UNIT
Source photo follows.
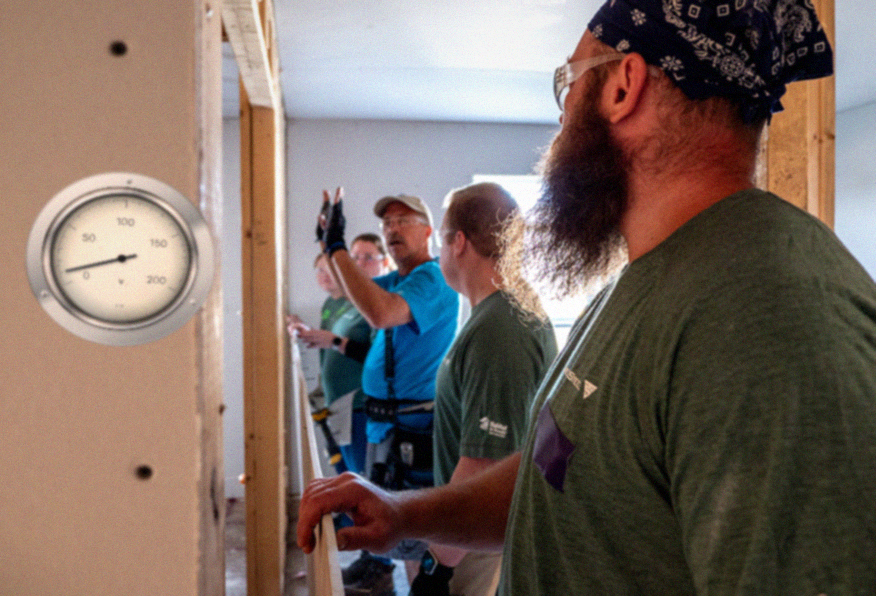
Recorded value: value=10 unit=V
